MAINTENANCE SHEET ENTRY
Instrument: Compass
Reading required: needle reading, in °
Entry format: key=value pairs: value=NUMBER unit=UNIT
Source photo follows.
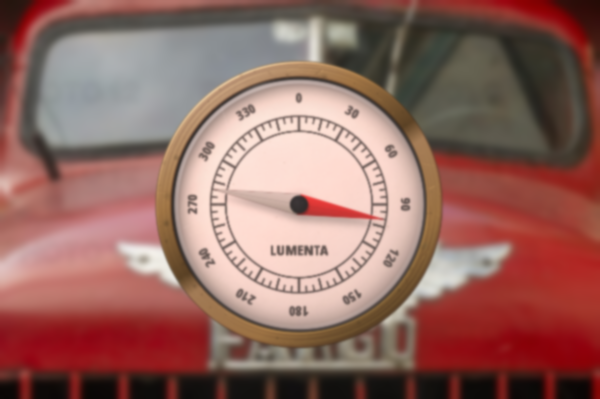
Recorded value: value=100 unit=°
